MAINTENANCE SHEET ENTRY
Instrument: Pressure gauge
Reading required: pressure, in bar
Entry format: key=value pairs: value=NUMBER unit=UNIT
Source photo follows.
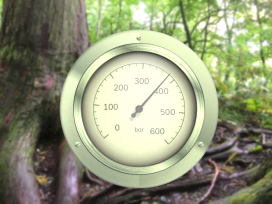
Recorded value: value=380 unit=bar
